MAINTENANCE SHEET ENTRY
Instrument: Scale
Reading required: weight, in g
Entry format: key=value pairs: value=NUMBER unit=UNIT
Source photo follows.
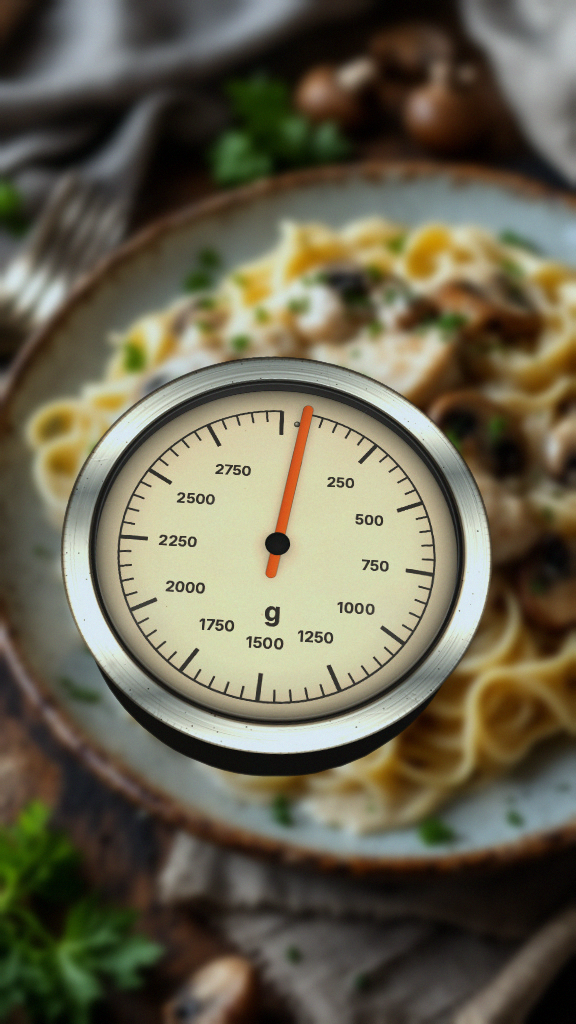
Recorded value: value=0 unit=g
